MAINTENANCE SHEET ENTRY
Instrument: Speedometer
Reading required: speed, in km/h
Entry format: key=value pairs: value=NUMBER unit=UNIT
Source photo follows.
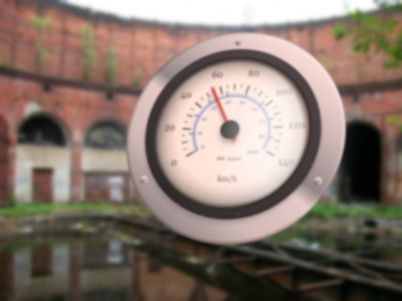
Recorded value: value=55 unit=km/h
